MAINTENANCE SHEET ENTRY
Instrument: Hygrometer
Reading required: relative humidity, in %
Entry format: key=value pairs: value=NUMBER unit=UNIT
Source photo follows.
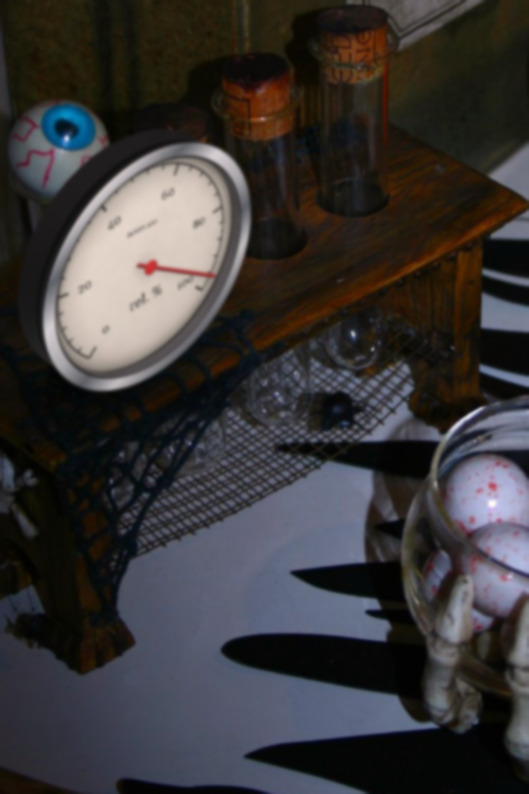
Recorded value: value=96 unit=%
